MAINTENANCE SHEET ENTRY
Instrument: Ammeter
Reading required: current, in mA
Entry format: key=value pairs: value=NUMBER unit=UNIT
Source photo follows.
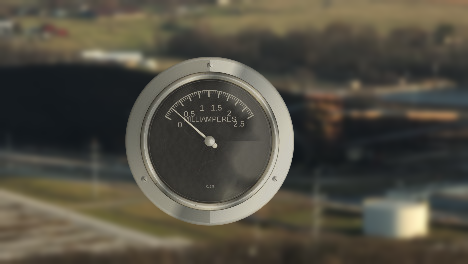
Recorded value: value=0.25 unit=mA
